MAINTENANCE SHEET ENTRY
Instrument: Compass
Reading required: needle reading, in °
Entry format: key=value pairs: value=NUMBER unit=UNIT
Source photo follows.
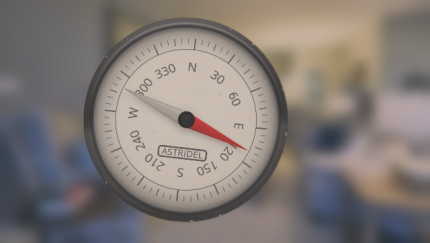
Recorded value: value=110 unit=°
